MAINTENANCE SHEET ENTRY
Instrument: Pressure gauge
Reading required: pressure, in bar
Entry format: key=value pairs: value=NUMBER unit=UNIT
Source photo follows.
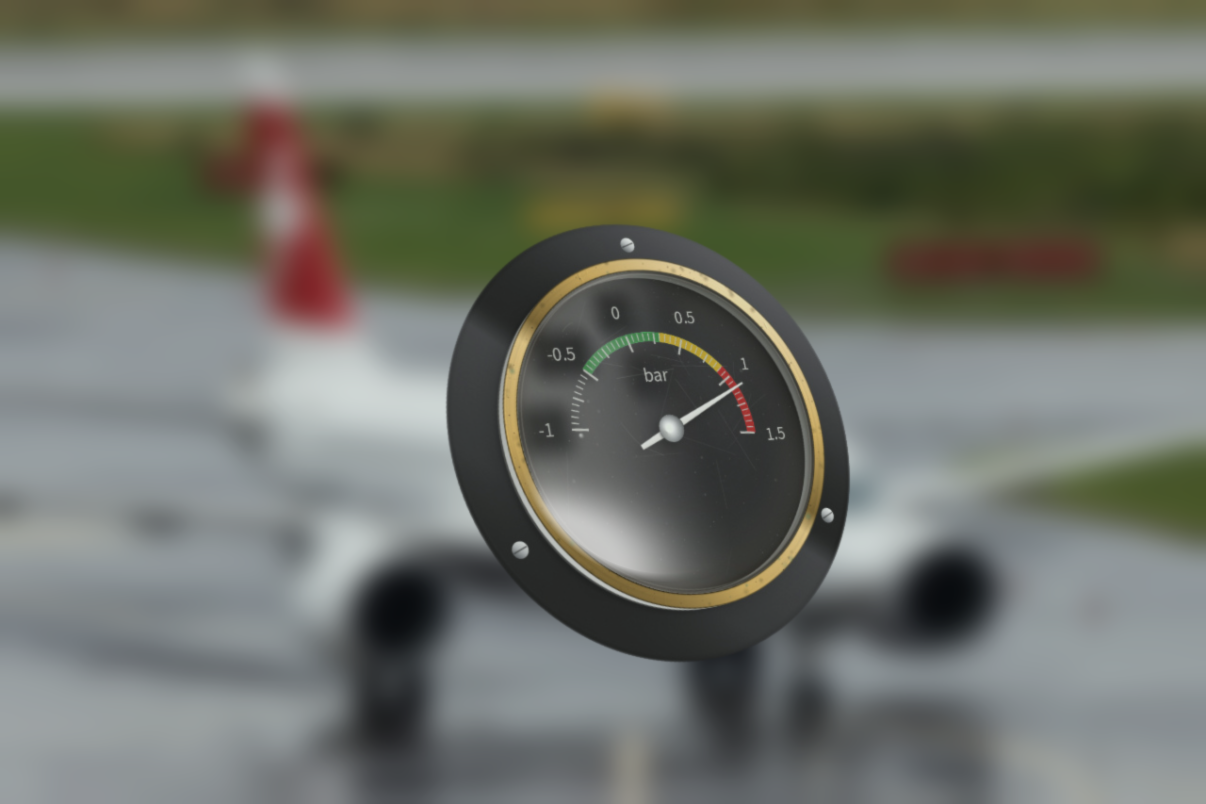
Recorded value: value=1.1 unit=bar
